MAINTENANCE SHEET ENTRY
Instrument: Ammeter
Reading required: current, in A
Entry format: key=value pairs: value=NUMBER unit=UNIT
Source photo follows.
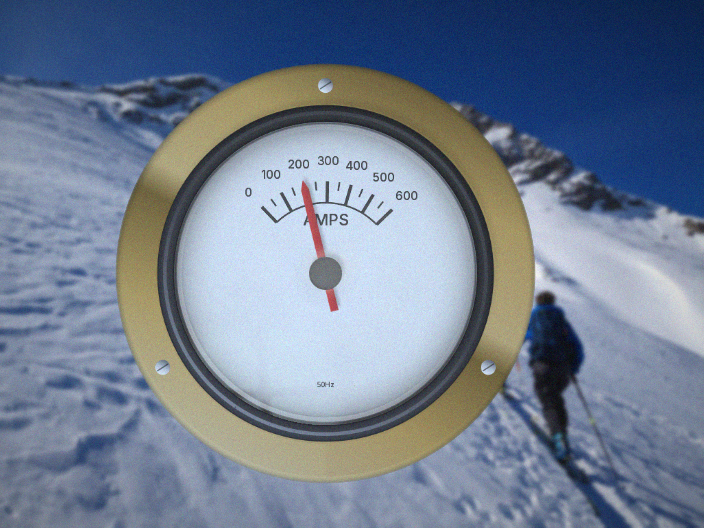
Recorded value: value=200 unit=A
